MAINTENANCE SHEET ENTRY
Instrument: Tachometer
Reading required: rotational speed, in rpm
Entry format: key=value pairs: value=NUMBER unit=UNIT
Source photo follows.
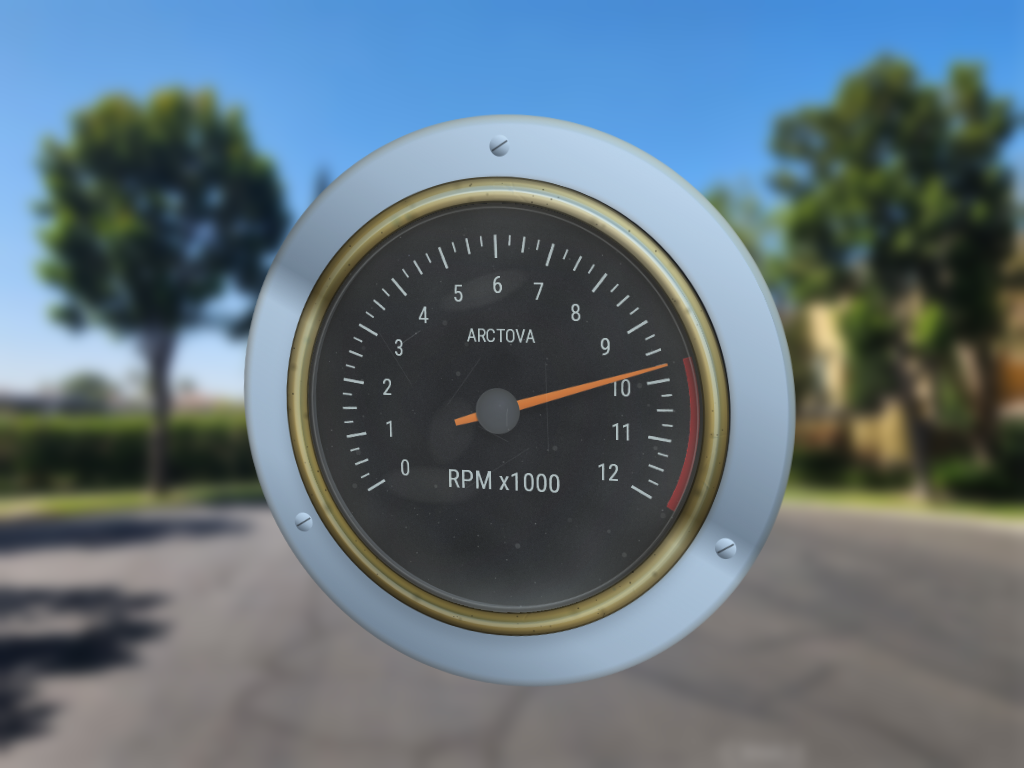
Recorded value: value=9750 unit=rpm
